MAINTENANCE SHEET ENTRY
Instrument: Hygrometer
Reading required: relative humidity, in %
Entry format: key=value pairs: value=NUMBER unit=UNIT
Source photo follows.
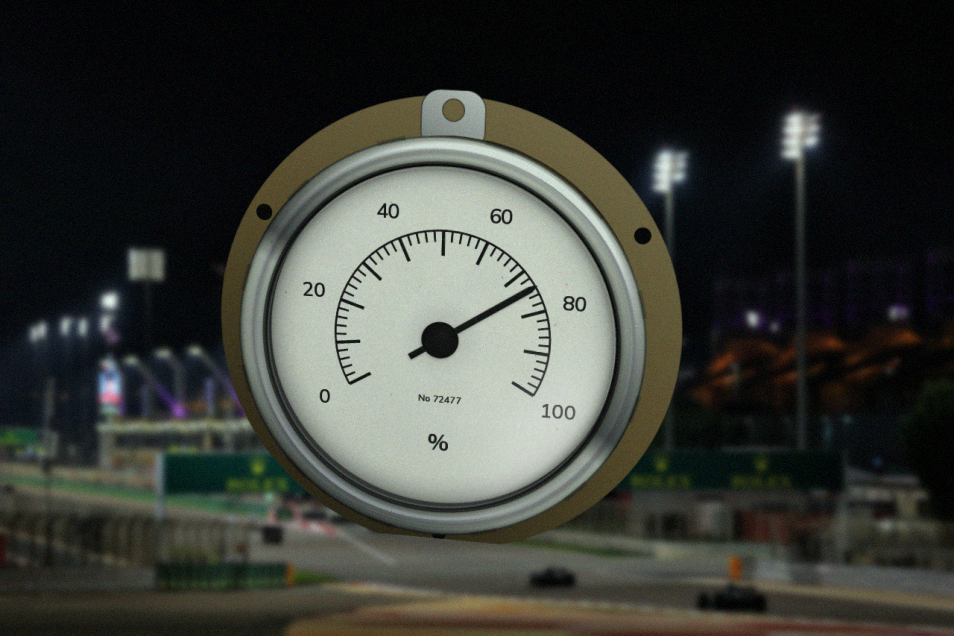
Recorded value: value=74 unit=%
